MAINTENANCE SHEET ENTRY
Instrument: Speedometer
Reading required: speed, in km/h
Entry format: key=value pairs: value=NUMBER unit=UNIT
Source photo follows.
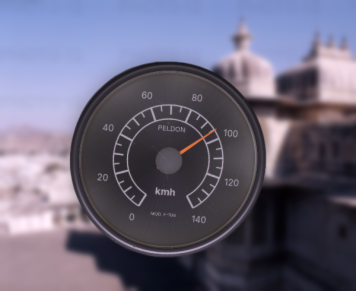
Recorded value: value=95 unit=km/h
